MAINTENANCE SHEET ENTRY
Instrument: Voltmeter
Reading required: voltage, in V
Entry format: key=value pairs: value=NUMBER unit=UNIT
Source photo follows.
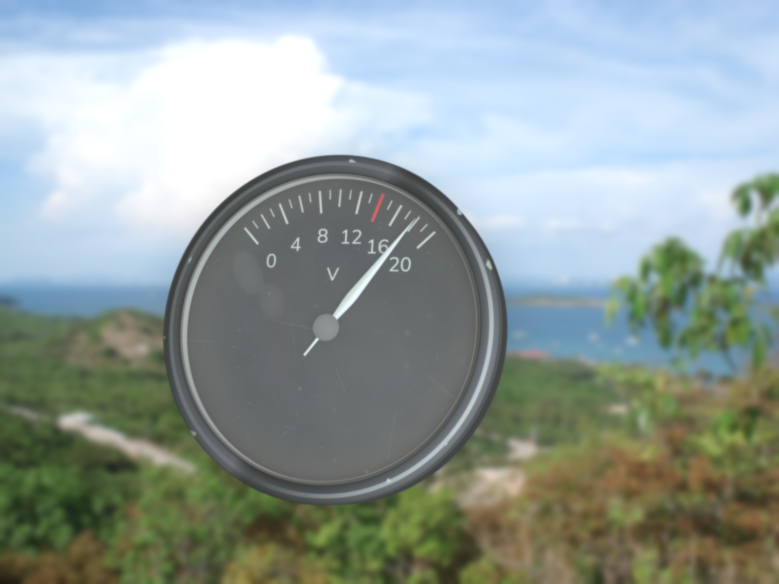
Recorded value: value=18 unit=V
